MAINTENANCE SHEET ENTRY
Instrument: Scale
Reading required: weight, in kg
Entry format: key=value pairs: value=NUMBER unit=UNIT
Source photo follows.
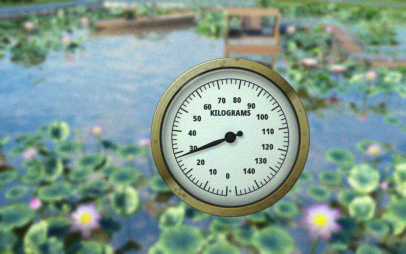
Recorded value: value=28 unit=kg
